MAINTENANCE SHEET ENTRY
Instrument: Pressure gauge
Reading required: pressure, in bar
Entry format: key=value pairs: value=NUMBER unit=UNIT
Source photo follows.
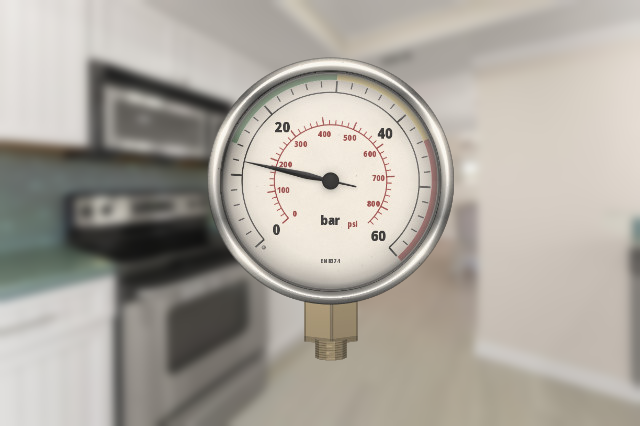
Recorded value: value=12 unit=bar
